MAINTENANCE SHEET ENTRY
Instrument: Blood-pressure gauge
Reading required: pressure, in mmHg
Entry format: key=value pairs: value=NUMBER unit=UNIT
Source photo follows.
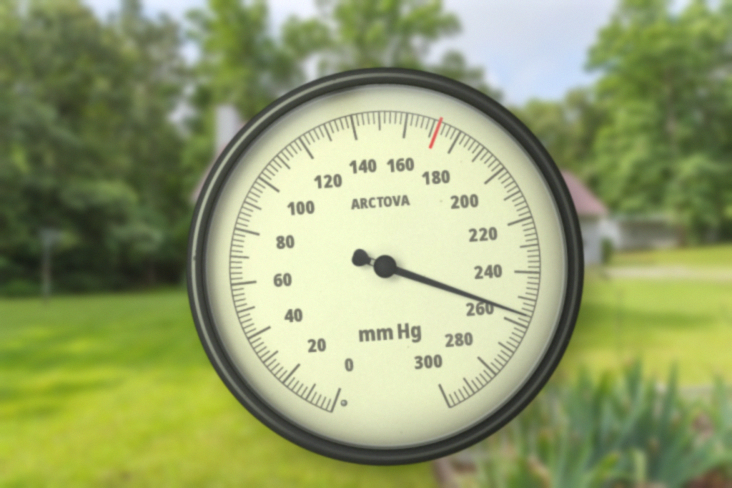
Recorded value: value=256 unit=mmHg
